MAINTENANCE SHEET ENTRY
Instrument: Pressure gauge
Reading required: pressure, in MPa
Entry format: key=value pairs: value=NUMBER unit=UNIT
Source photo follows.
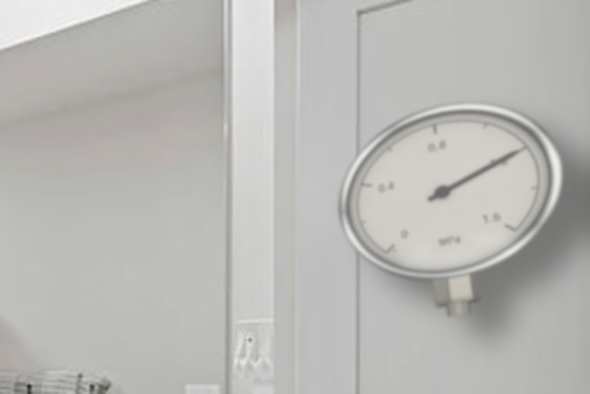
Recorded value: value=1.2 unit=MPa
